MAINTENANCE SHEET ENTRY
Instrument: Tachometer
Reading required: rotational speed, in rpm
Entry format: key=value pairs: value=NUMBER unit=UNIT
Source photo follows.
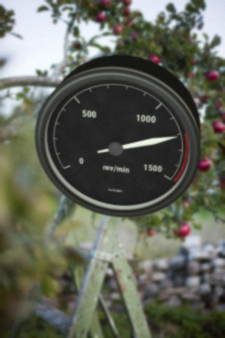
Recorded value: value=1200 unit=rpm
